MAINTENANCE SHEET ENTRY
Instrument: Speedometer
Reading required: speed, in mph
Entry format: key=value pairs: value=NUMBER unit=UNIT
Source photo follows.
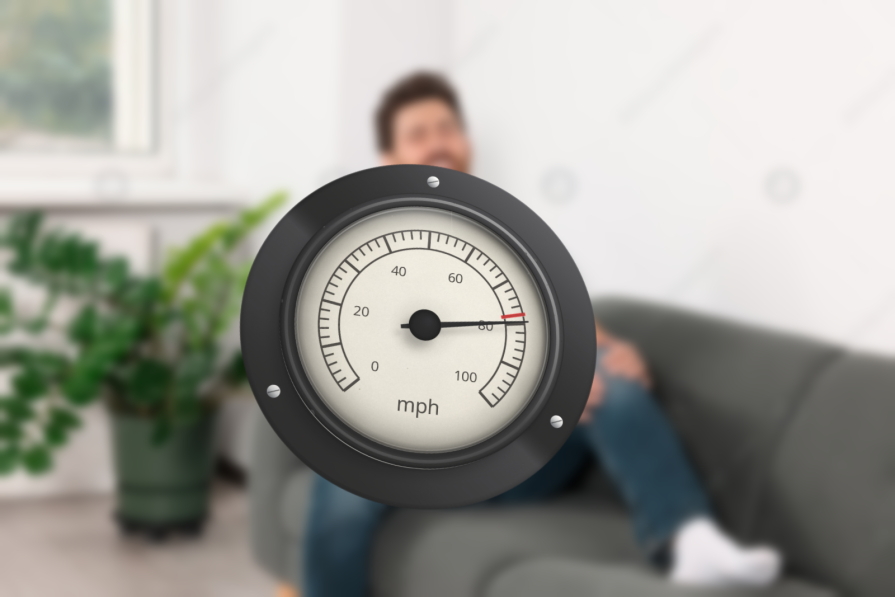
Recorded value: value=80 unit=mph
